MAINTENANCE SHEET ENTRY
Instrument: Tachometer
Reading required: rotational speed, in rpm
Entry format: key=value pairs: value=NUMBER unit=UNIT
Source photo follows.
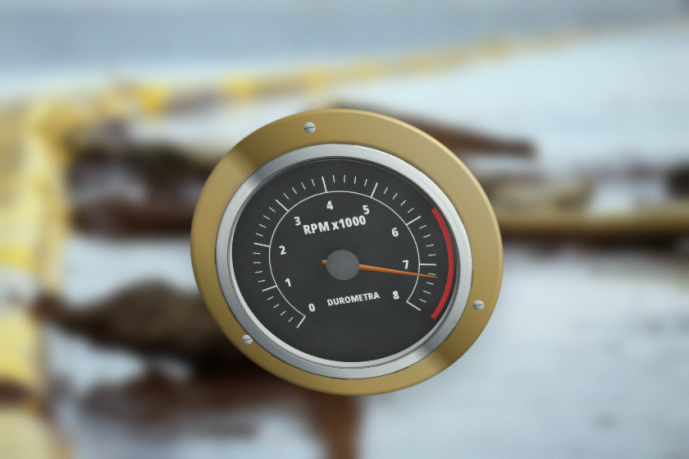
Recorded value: value=7200 unit=rpm
